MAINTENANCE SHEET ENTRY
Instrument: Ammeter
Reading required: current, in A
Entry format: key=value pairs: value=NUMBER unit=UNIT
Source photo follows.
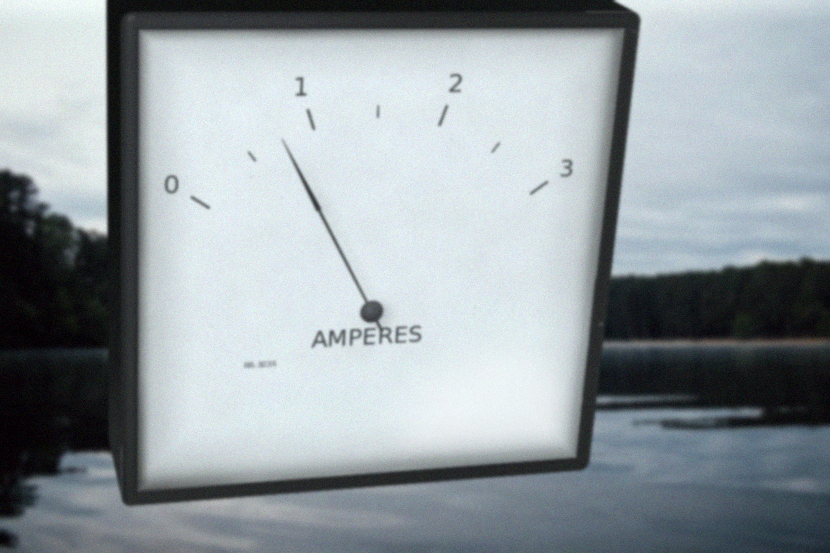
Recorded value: value=0.75 unit=A
